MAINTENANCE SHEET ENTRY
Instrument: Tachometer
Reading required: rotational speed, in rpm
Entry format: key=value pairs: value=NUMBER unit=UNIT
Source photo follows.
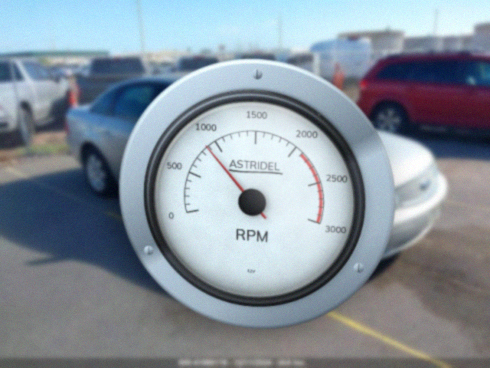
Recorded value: value=900 unit=rpm
